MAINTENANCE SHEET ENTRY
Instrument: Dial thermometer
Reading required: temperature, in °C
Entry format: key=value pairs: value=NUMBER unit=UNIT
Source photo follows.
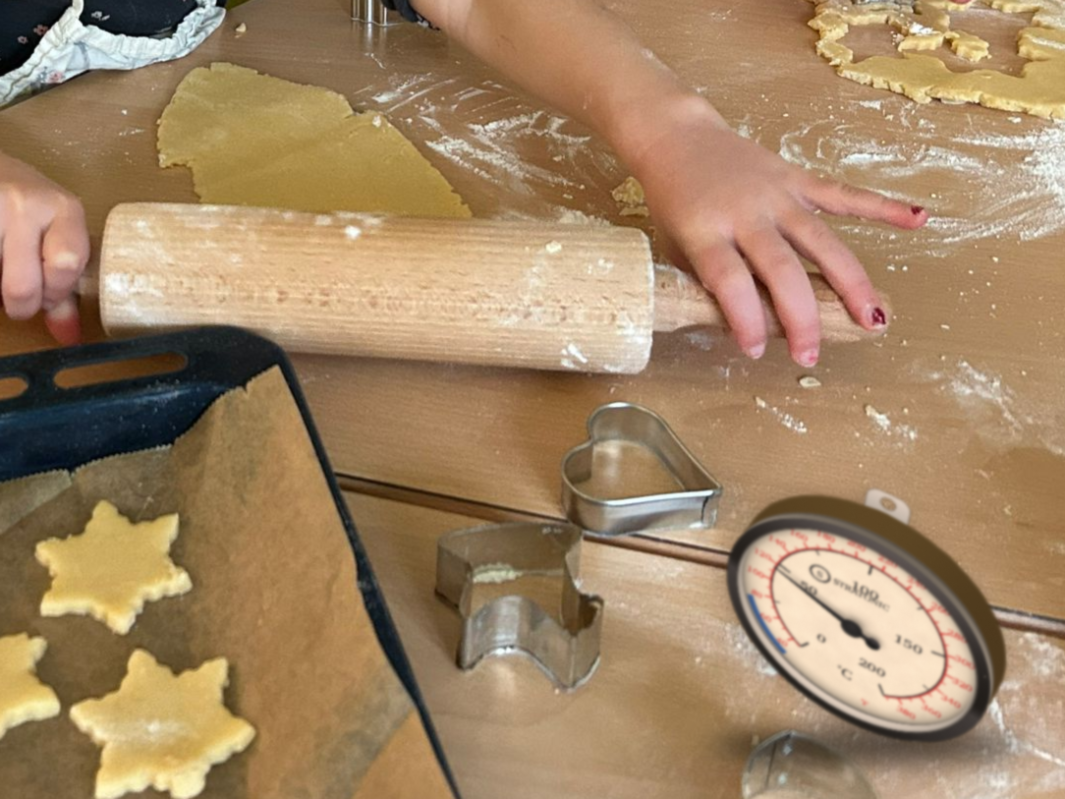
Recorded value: value=50 unit=°C
